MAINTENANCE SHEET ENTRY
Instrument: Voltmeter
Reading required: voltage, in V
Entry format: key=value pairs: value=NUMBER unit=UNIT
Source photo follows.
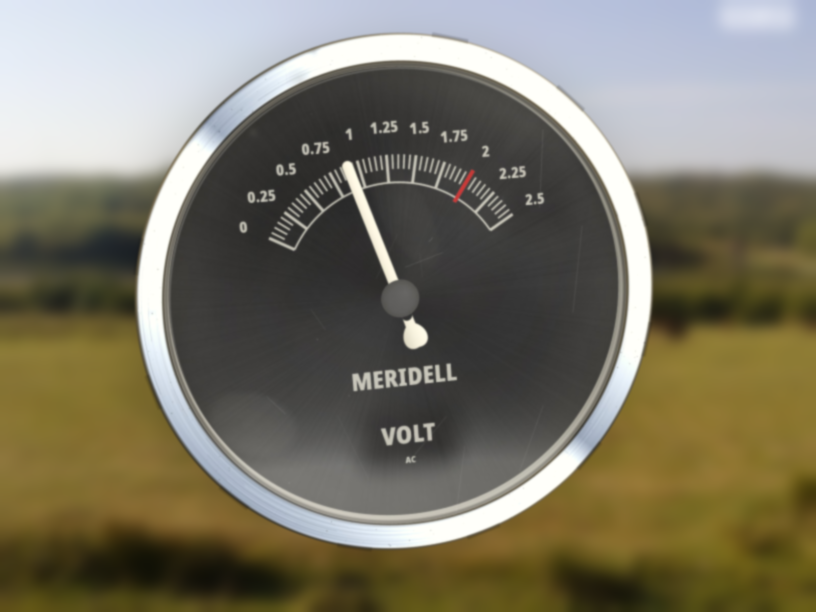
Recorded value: value=0.9 unit=V
